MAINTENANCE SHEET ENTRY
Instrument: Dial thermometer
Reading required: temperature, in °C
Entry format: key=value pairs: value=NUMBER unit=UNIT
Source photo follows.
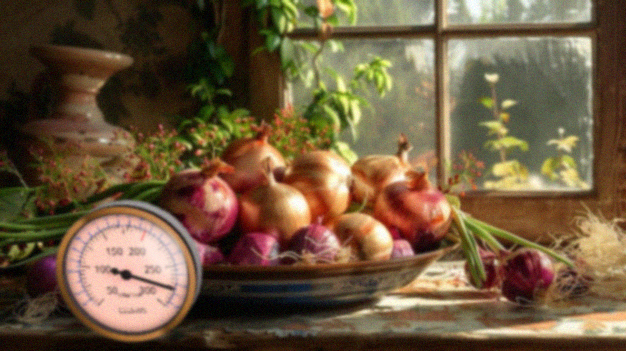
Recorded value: value=275 unit=°C
